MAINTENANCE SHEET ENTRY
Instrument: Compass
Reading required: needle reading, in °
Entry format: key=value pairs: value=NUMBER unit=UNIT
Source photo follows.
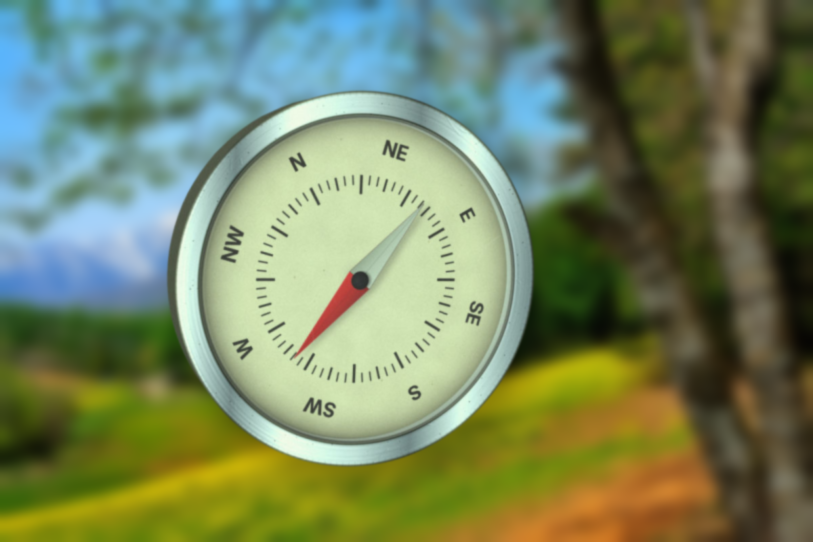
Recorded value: value=250 unit=°
